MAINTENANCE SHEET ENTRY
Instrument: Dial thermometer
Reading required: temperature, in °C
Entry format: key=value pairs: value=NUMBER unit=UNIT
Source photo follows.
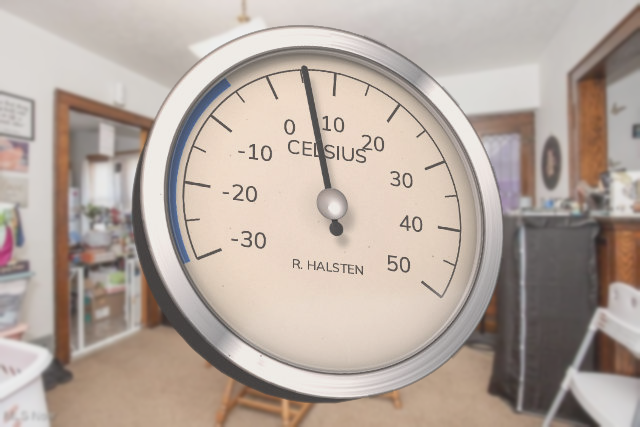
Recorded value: value=5 unit=°C
